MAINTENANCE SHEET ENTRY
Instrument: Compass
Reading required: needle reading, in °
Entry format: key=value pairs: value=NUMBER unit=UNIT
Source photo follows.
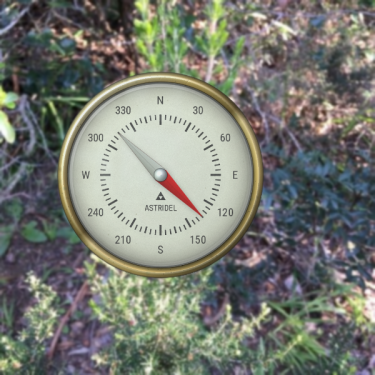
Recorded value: value=135 unit=°
